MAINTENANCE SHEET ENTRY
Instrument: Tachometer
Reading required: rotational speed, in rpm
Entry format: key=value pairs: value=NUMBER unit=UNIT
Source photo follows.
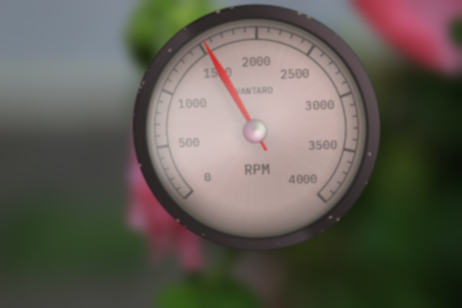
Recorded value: value=1550 unit=rpm
